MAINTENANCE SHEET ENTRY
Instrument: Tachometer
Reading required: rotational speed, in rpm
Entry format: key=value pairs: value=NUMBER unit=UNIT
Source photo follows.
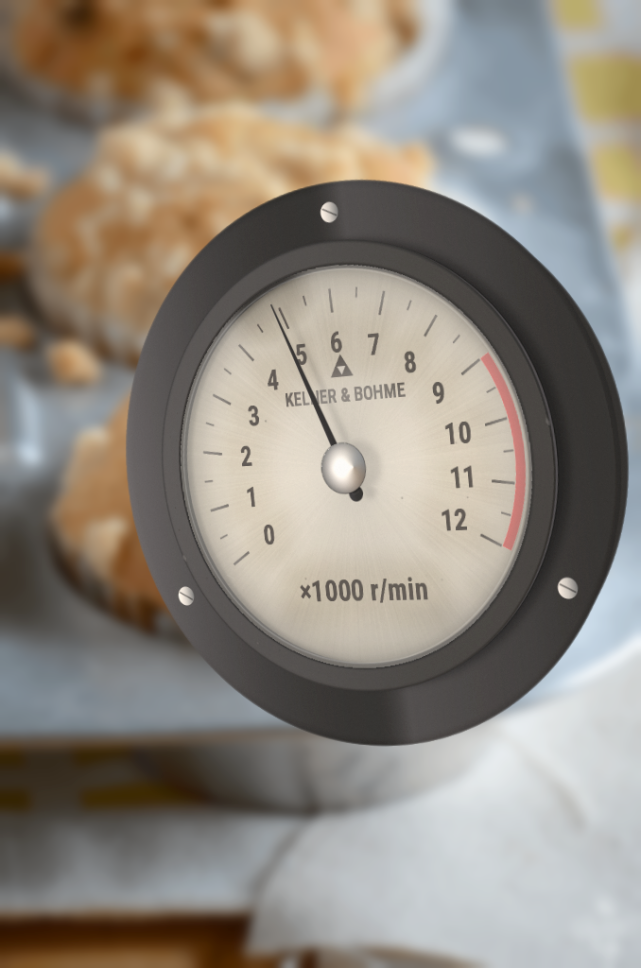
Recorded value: value=5000 unit=rpm
